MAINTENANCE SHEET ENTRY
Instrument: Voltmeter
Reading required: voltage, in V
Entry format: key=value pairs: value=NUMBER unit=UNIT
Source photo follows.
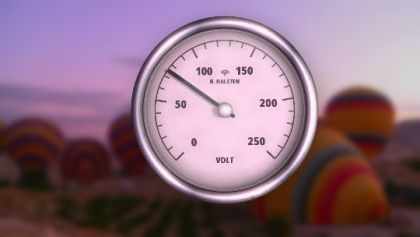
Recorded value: value=75 unit=V
